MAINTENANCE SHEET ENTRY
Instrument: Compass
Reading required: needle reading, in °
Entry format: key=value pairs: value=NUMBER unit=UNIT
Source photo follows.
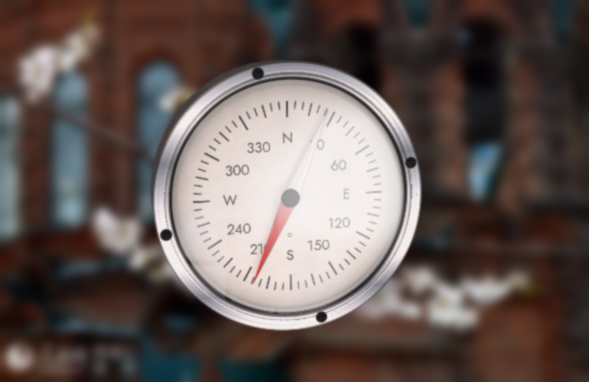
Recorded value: value=205 unit=°
